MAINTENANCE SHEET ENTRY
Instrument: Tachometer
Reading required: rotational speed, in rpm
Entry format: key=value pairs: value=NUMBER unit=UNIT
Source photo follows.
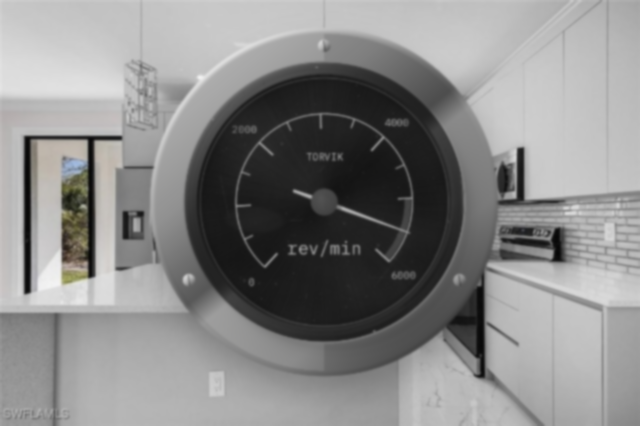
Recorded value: value=5500 unit=rpm
